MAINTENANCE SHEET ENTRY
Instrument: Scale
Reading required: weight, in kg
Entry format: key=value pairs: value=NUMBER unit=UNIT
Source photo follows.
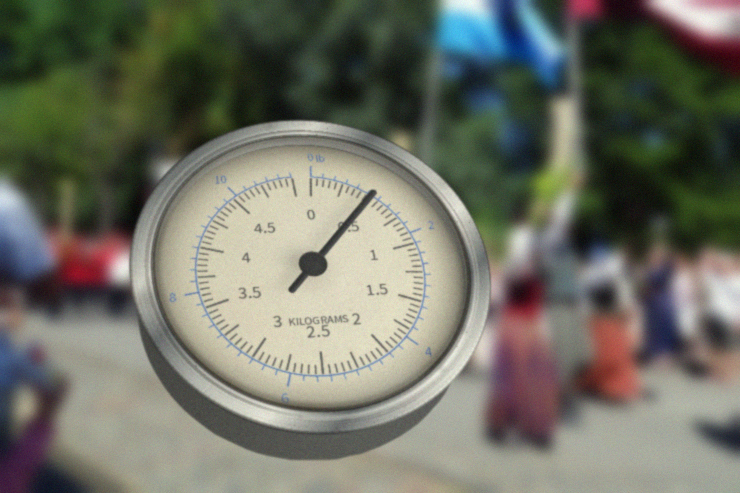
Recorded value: value=0.5 unit=kg
